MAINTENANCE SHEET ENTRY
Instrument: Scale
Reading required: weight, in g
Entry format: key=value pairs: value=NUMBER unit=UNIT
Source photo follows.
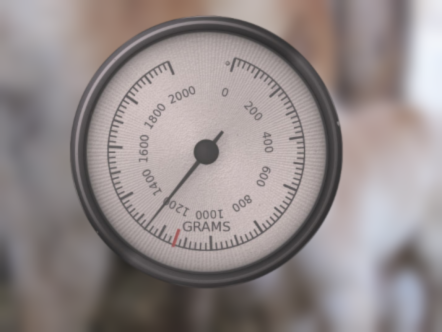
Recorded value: value=1260 unit=g
